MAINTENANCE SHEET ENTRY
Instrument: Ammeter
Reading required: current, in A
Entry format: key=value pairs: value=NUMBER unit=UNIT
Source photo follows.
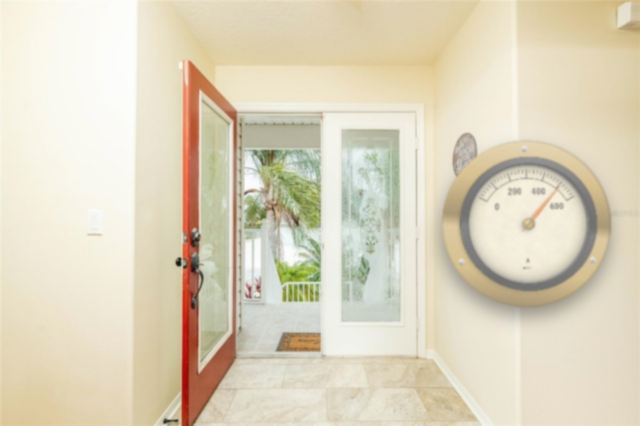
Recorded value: value=500 unit=A
